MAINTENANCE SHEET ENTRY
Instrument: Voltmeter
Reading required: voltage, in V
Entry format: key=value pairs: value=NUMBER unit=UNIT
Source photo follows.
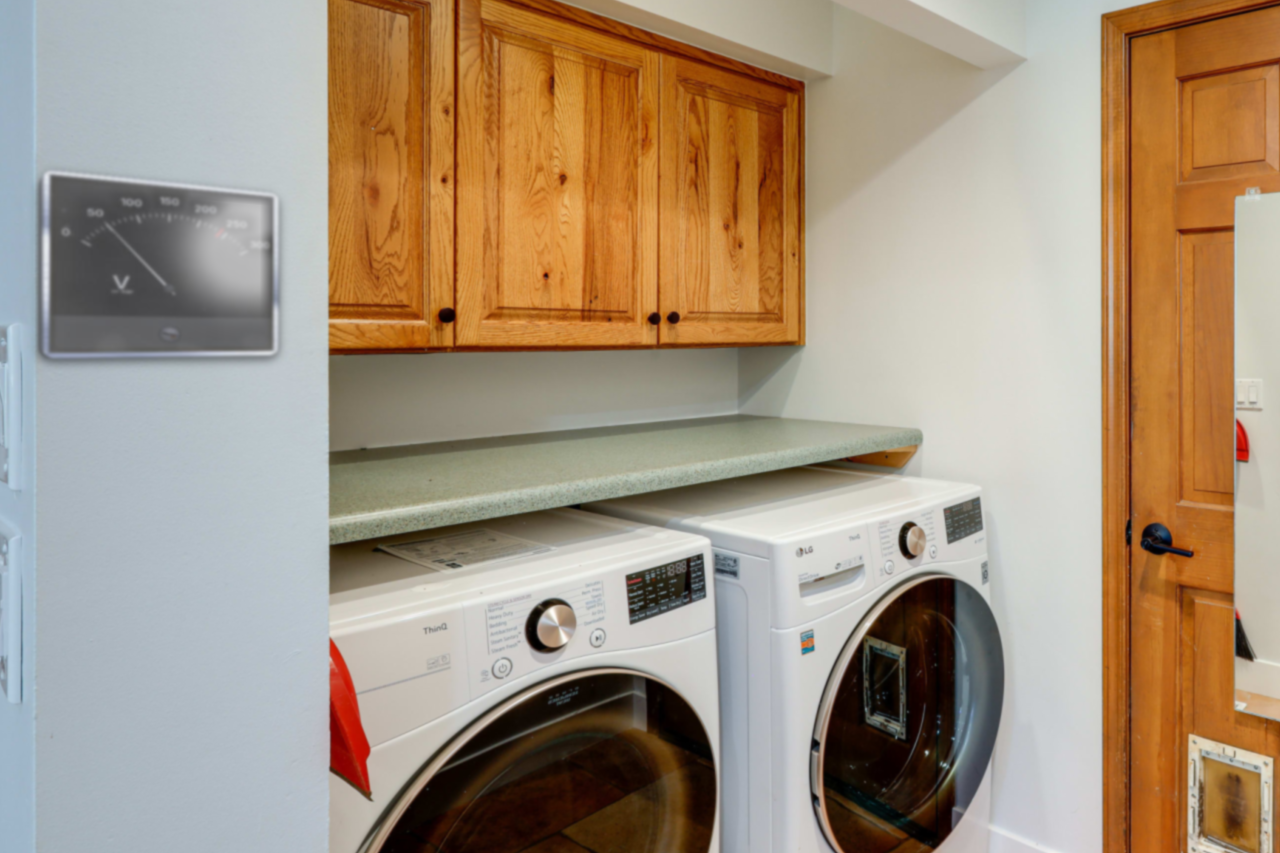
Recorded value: value=50 unit=V
